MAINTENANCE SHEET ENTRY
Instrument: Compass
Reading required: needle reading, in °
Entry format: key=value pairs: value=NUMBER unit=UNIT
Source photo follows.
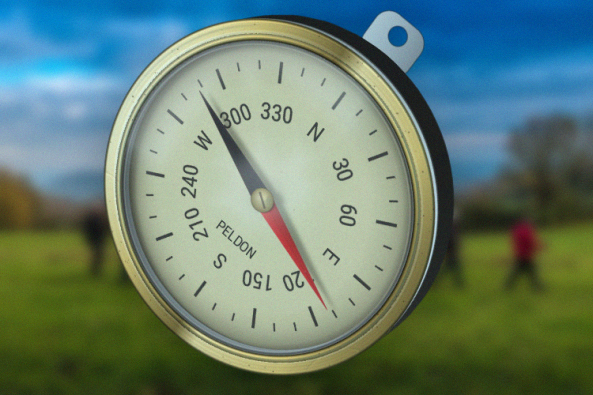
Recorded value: value=110 unit=°
